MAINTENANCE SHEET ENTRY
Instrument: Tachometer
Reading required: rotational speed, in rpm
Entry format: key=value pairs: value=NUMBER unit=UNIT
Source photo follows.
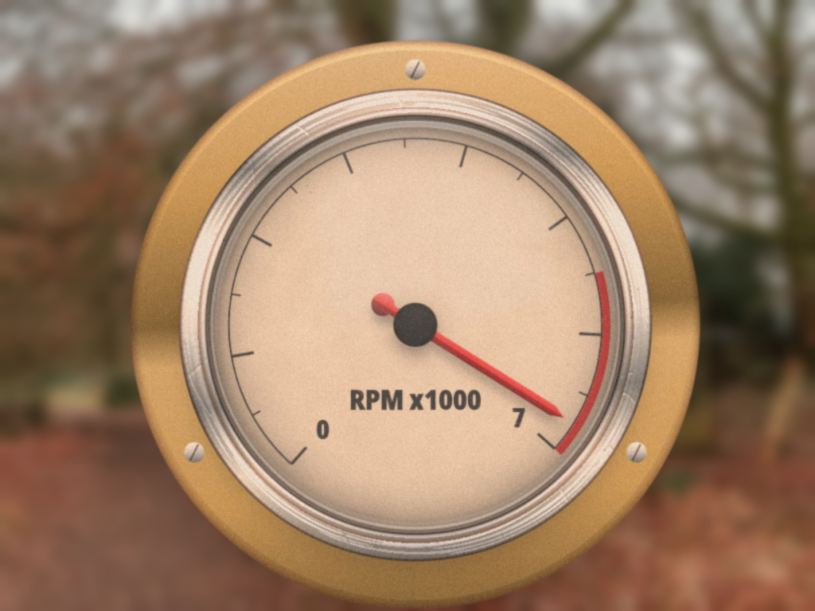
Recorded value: value=6750 unit=rpm
